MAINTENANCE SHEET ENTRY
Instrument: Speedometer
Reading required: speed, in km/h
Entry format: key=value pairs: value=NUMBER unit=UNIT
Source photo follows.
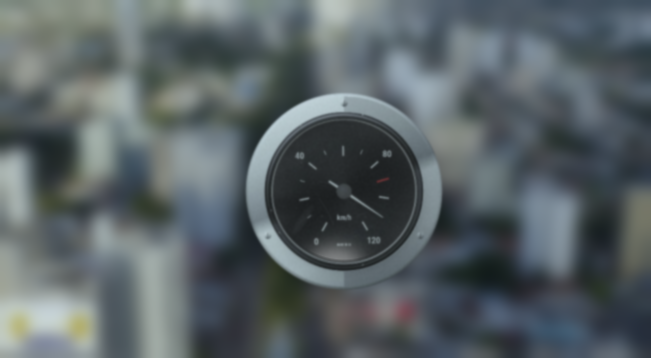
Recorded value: value=110 unit=km/h
